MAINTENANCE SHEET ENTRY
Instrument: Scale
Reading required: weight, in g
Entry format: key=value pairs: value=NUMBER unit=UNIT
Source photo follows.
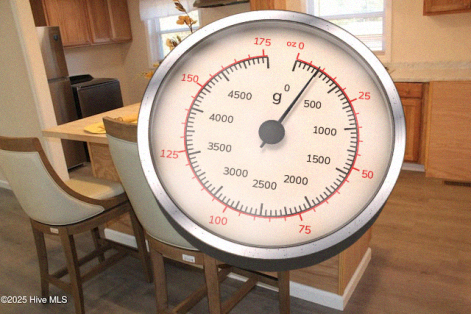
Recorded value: value=250 unit=g
